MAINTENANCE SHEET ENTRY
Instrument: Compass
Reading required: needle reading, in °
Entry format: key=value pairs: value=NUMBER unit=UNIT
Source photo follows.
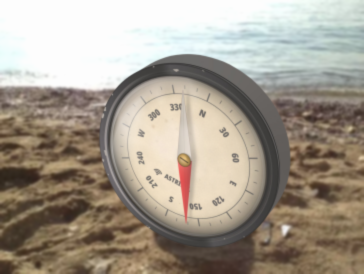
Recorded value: value=160 unit=°
